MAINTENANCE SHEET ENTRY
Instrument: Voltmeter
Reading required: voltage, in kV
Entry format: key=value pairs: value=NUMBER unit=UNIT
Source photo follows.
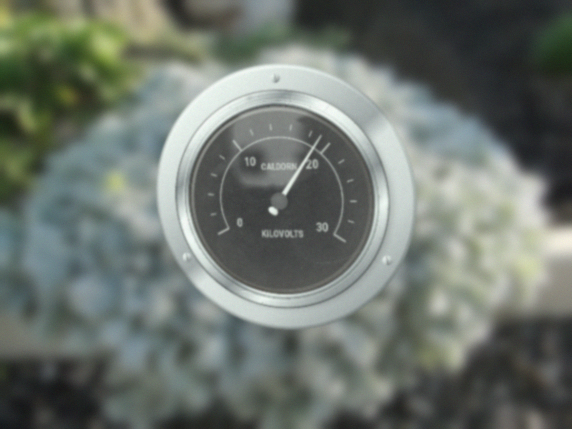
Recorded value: value=19 unit=kV
